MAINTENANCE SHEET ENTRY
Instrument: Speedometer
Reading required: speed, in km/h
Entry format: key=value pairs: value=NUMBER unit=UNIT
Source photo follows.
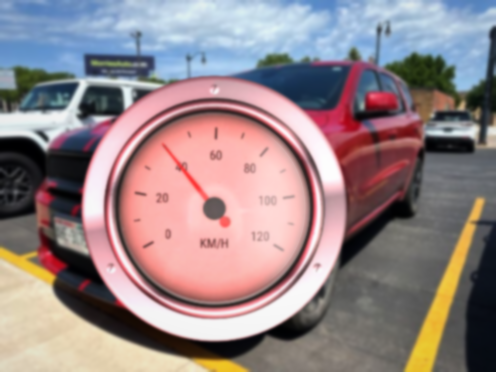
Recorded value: value=40 unit=km/h
